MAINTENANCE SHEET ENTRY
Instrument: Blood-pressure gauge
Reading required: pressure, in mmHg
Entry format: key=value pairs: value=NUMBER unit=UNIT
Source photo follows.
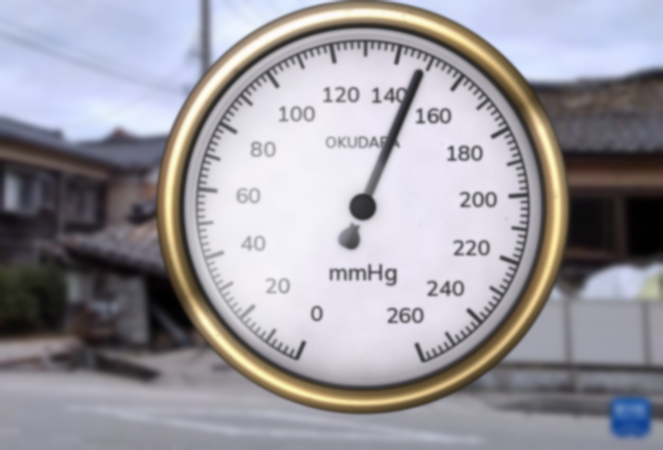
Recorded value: value=148 unit=mmHg
